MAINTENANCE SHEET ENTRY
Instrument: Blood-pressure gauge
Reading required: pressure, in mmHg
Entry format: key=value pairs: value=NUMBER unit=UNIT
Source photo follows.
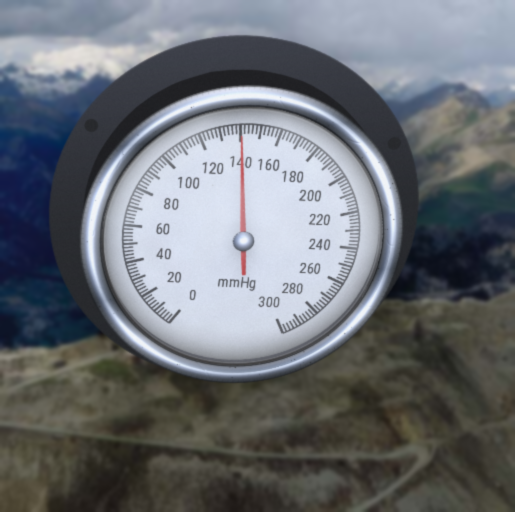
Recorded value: value=140 unit=mmHg
